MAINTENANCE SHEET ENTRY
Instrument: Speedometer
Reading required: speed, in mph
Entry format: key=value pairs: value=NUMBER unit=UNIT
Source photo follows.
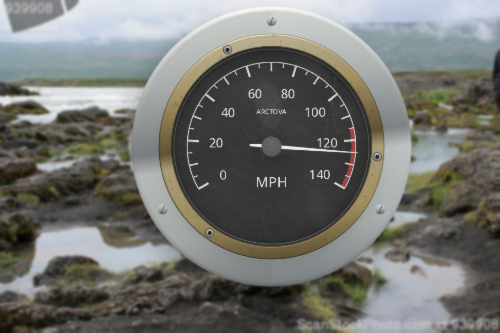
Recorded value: value=125 unit=mph
